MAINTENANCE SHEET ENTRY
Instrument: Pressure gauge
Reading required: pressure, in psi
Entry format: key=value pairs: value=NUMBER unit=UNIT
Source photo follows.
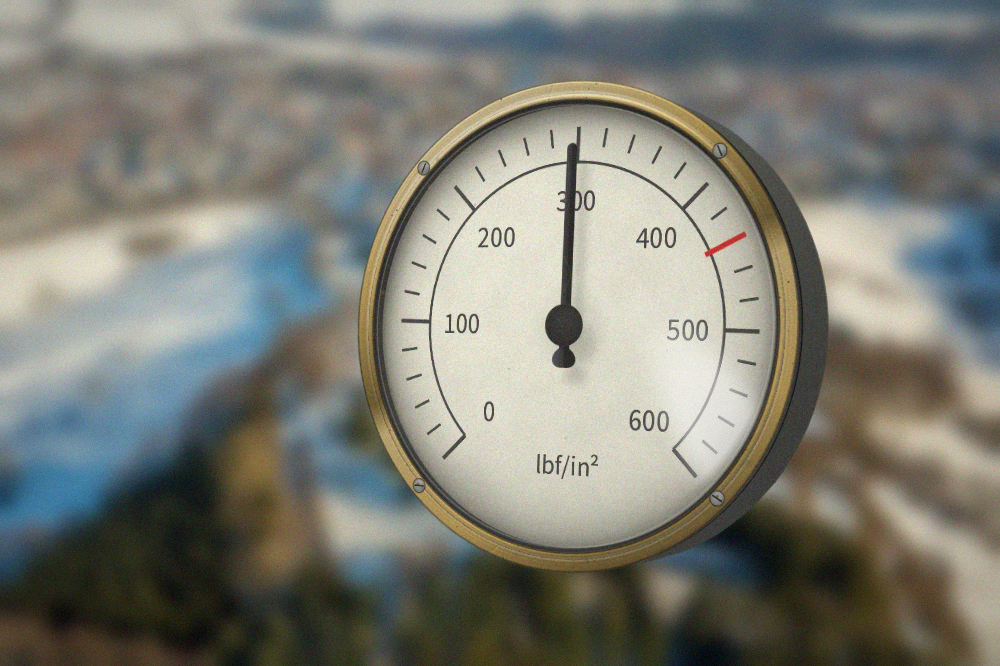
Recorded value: value=300 unit=psi
